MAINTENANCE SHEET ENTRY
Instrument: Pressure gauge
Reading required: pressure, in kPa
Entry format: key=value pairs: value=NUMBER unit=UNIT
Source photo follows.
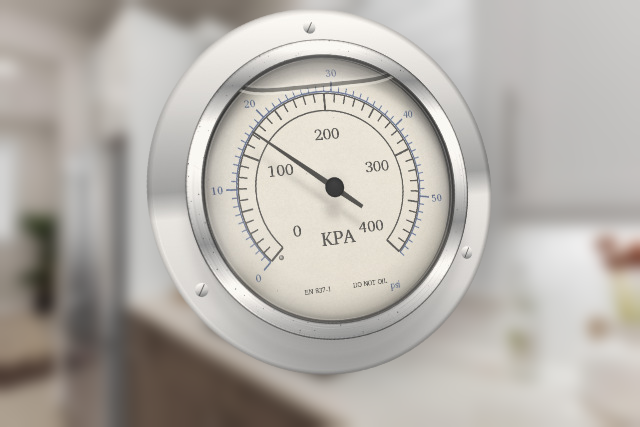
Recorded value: value=120 unit=kPa
